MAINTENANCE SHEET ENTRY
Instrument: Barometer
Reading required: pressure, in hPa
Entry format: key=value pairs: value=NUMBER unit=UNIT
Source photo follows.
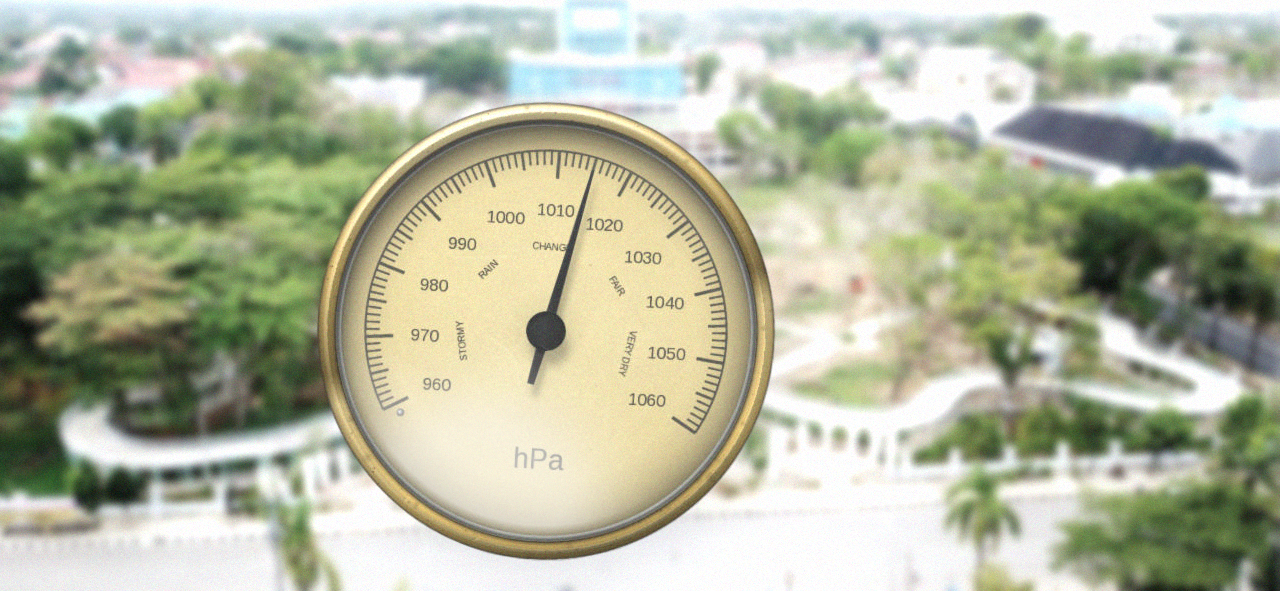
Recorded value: value=1015 unit=hPa
